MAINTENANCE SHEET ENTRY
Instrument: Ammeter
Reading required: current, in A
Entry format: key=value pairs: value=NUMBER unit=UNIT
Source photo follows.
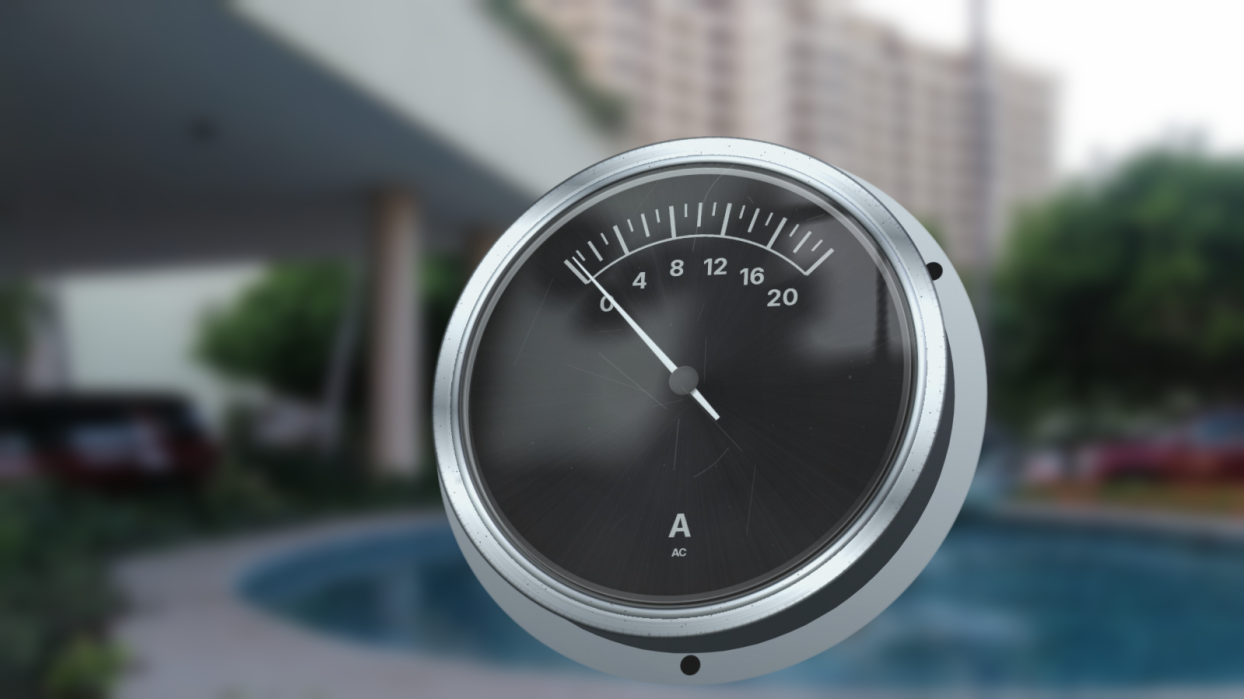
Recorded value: value=0.5 unit=A
